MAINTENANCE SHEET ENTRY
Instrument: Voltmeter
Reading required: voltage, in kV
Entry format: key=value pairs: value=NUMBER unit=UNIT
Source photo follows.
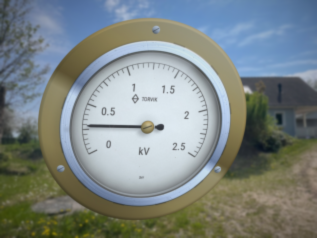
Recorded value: value=0.3 unit=kV
